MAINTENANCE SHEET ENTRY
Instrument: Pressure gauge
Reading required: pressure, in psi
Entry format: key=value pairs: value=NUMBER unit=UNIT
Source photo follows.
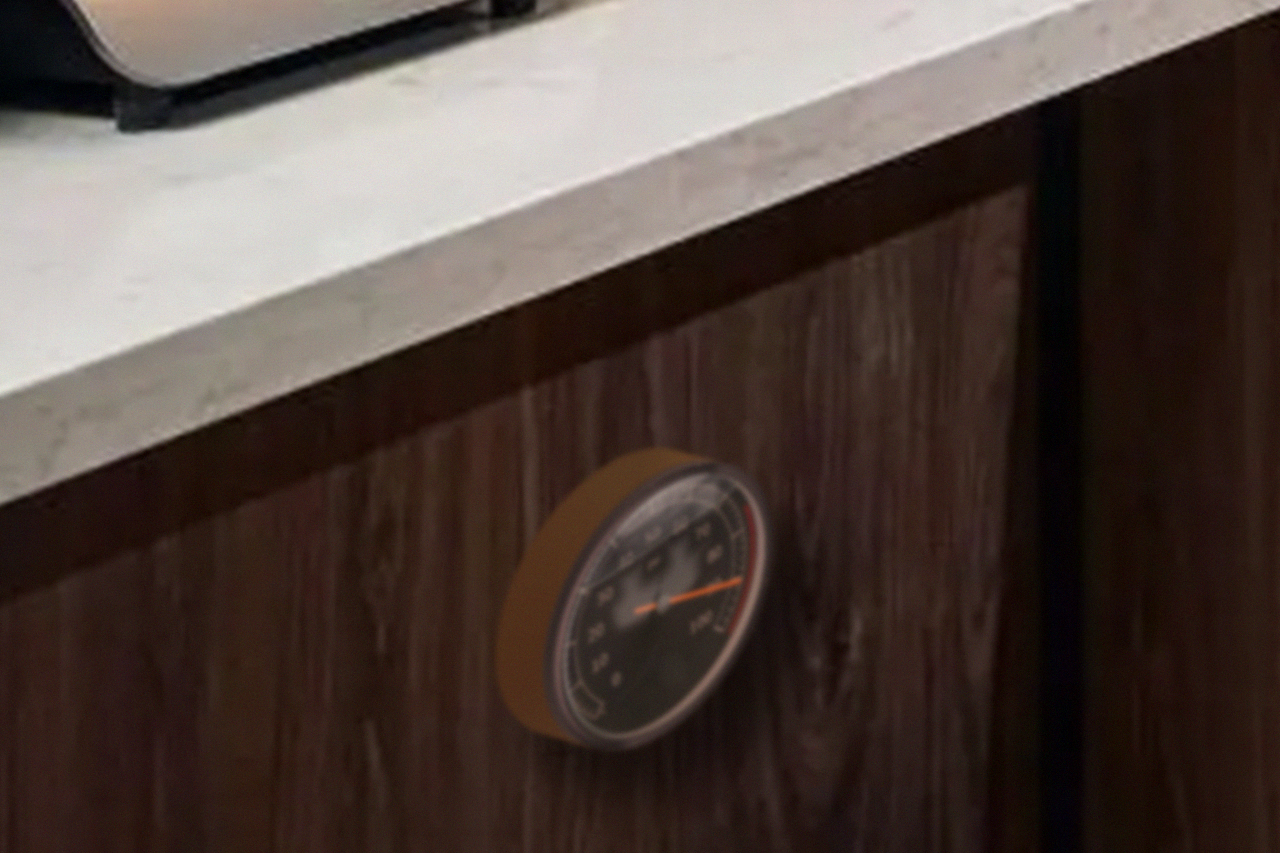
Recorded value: value=90 unit=psi
